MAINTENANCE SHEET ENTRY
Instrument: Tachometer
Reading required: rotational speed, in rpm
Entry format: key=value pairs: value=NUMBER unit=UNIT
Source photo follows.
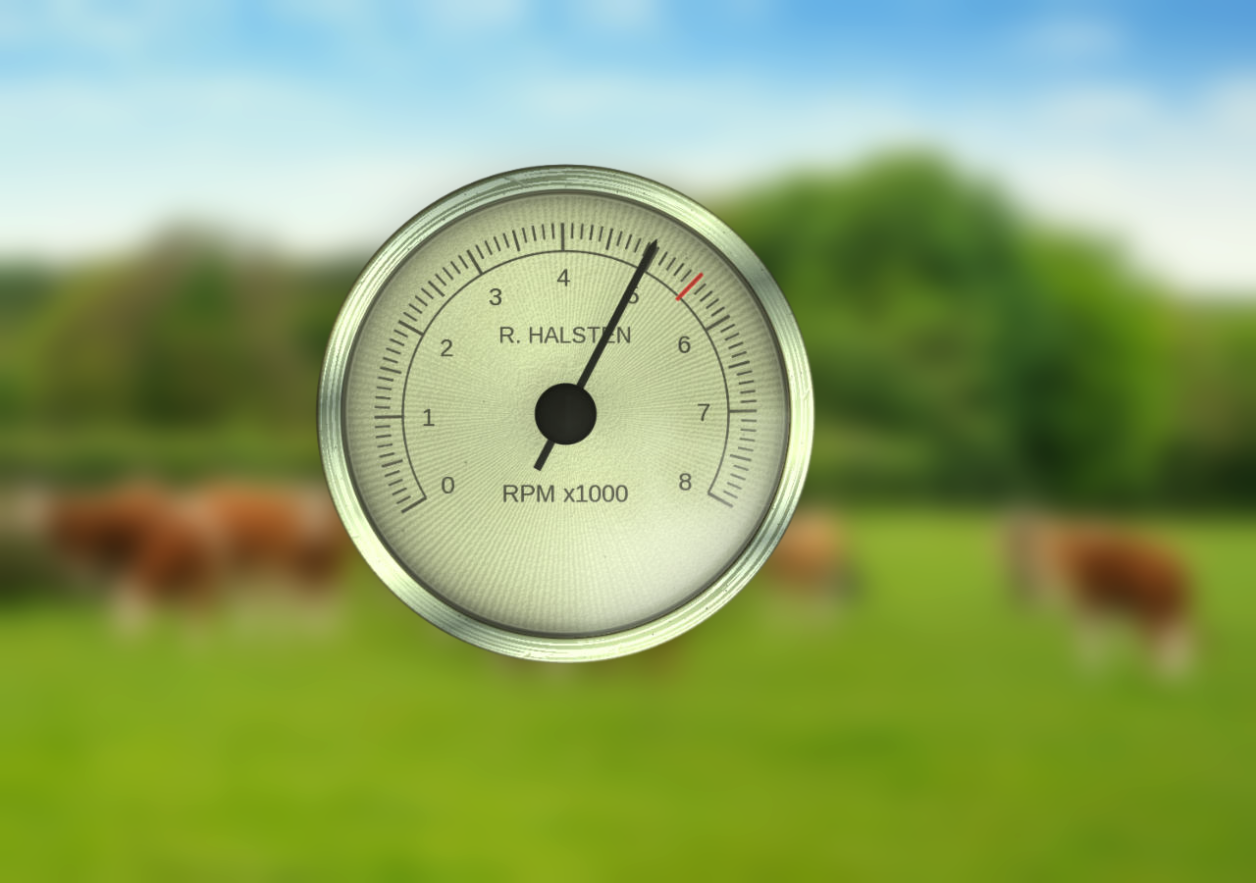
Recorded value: value=4950 unit=rpm
